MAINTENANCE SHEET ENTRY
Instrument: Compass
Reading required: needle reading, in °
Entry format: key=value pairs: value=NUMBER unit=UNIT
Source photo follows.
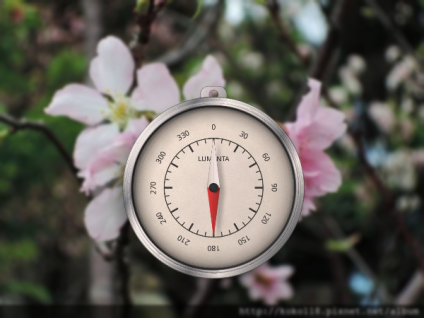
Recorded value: value=180 unit=°
